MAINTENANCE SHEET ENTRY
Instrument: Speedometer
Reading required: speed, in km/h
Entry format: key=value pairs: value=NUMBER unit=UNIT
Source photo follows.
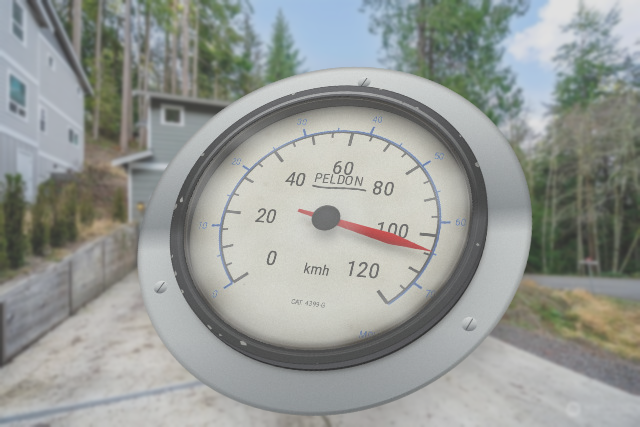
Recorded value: value=105 unit=km/h
